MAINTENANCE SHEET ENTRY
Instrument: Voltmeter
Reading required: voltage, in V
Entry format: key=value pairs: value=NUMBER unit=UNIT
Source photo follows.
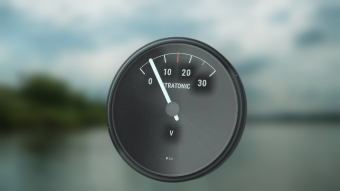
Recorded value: value=5 unit=V
